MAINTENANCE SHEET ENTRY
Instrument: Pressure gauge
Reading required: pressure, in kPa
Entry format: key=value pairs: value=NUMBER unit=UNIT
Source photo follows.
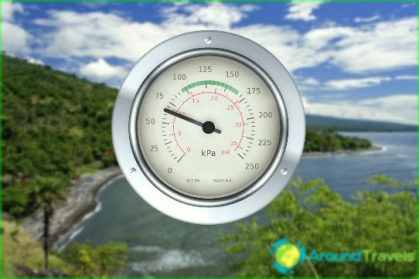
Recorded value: value=65 unit=kPa
